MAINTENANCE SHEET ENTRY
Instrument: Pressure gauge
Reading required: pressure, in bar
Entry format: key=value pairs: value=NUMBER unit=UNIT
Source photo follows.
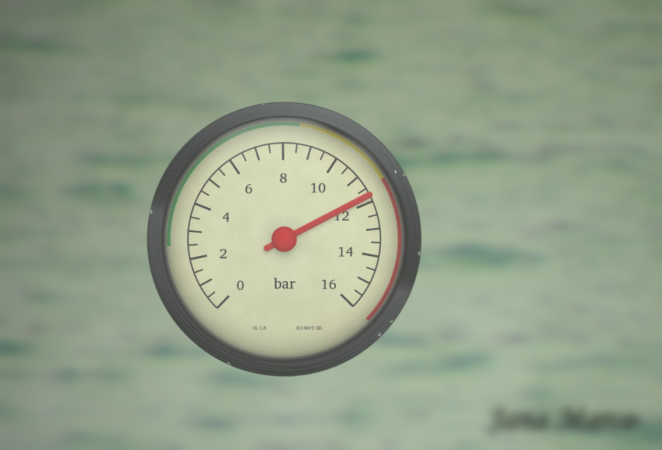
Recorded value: value=11.75 unit=bar
